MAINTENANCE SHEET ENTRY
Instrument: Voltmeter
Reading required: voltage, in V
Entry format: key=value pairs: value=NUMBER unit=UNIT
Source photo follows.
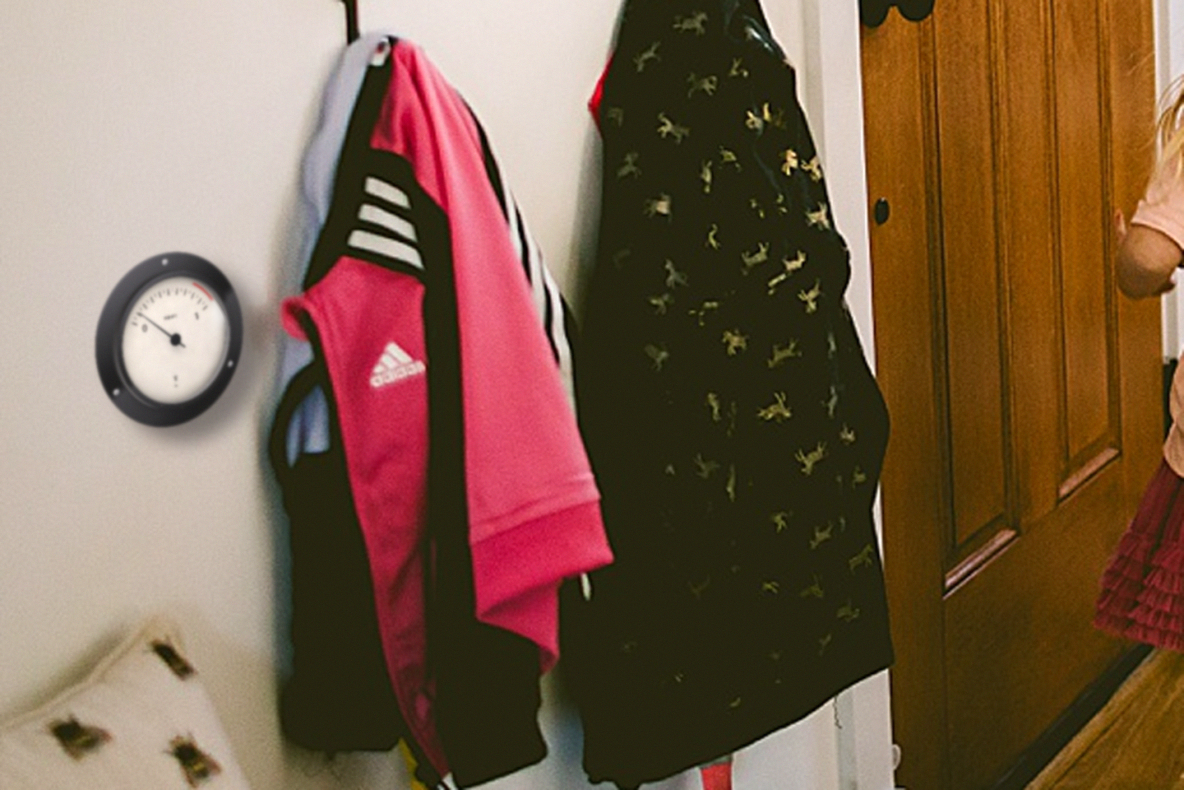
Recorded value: value=0.1 unit=V
